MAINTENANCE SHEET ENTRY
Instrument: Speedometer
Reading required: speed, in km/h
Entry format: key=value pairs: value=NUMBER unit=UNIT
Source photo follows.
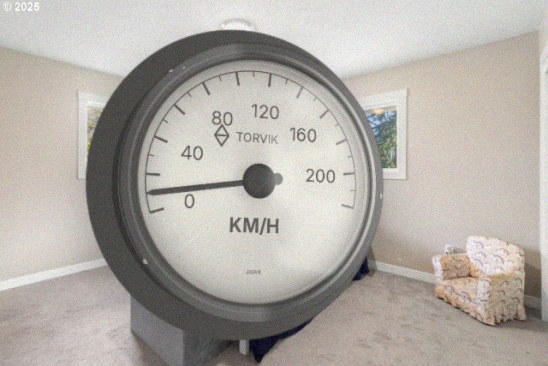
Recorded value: value=10 unit=km/h
